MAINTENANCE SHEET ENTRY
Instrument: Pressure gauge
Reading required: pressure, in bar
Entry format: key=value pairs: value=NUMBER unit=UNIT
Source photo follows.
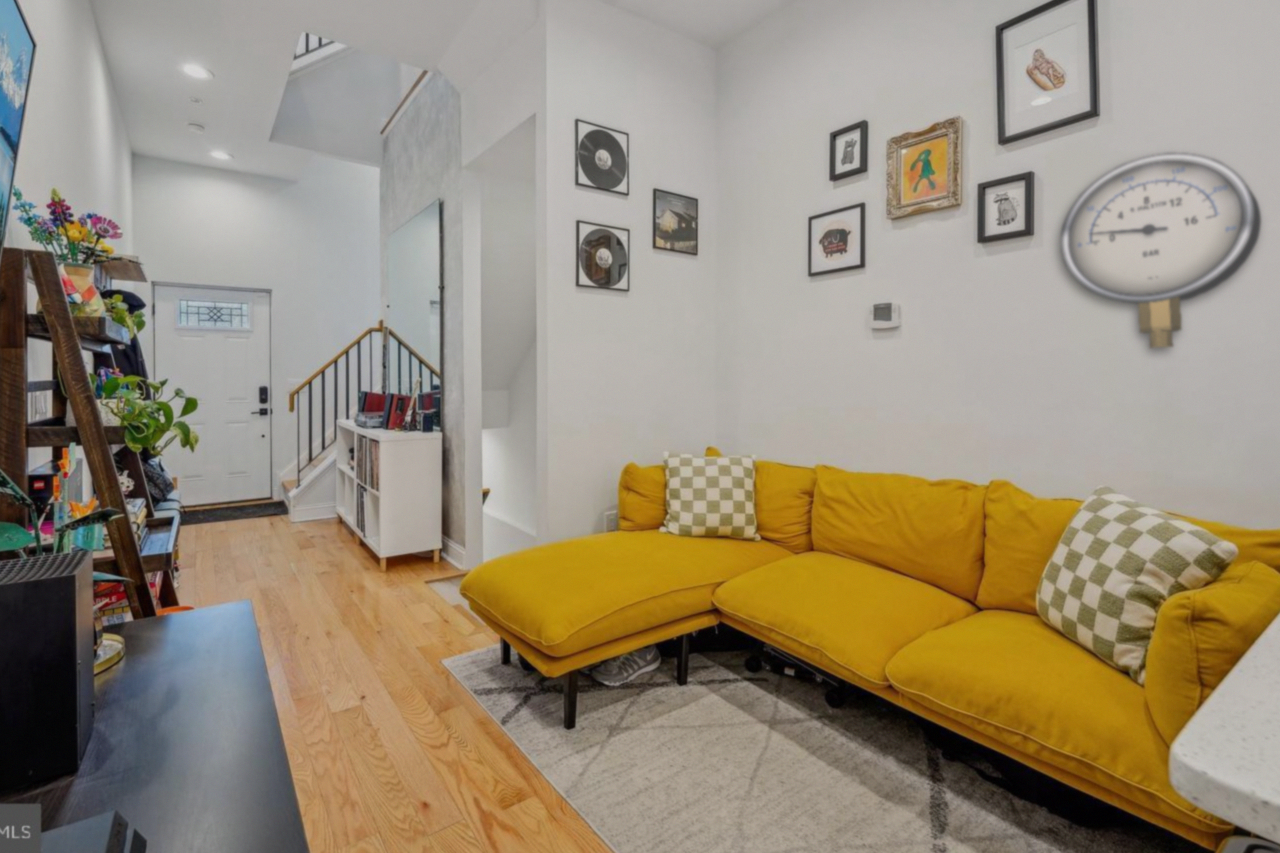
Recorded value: value=1 unit=bar
